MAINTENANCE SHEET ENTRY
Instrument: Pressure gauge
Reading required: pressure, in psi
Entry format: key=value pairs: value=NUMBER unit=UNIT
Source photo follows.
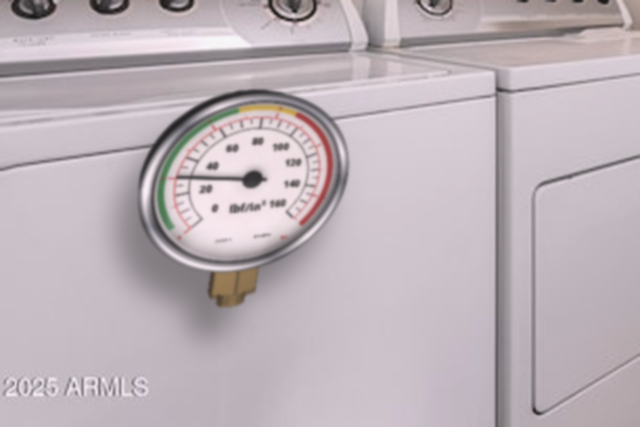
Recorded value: value=30 unit=psi
